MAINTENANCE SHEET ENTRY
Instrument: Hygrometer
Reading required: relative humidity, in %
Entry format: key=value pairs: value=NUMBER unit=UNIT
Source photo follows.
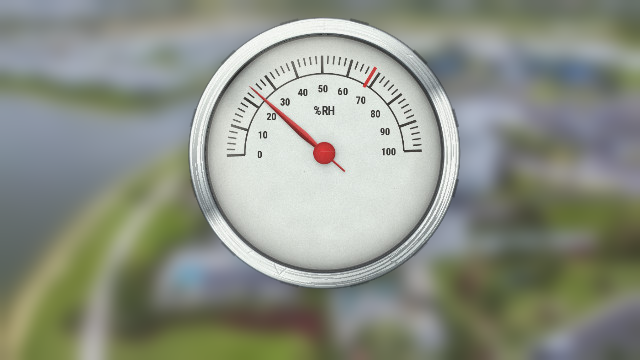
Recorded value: value=24 unit=%
